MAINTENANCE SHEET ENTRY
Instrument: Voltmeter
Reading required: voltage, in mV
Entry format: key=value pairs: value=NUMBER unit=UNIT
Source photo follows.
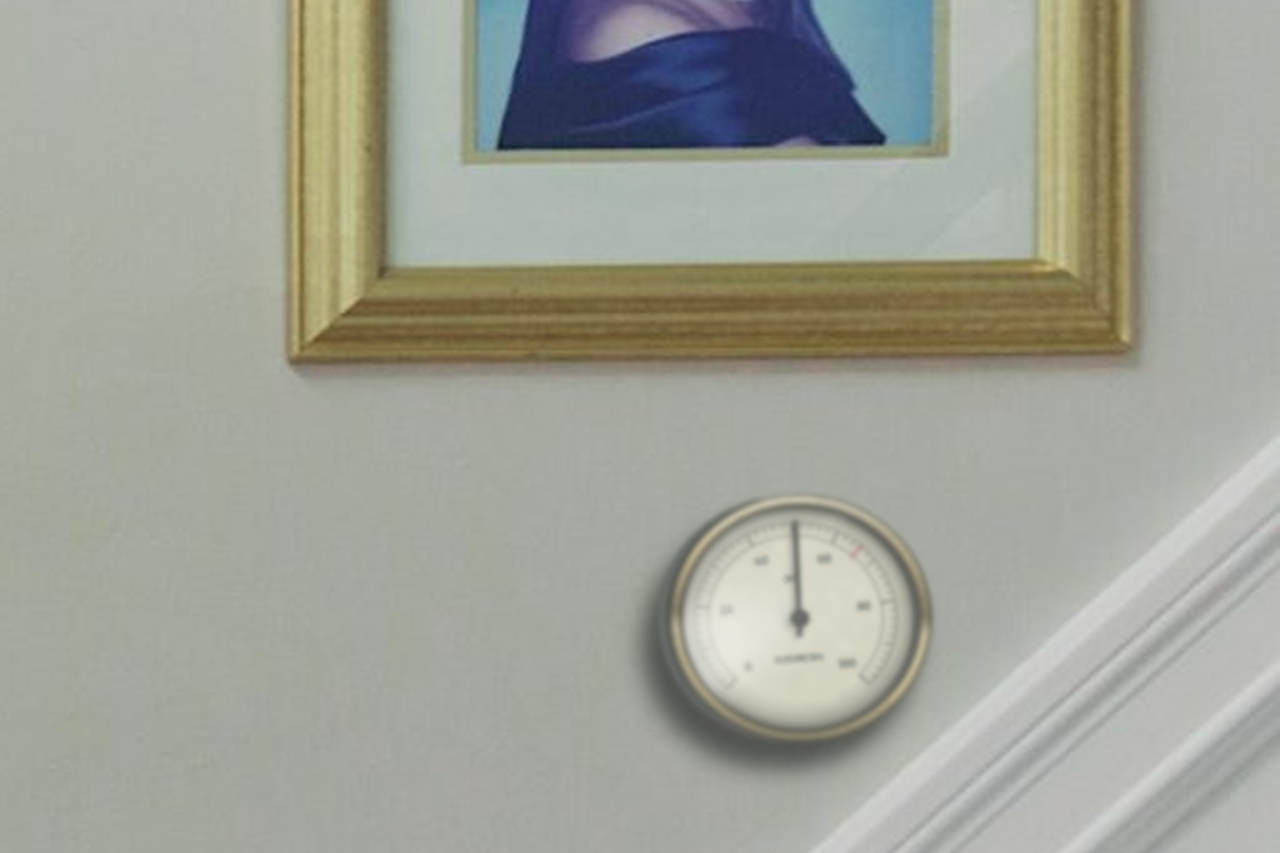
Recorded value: value=50 unit=mV
